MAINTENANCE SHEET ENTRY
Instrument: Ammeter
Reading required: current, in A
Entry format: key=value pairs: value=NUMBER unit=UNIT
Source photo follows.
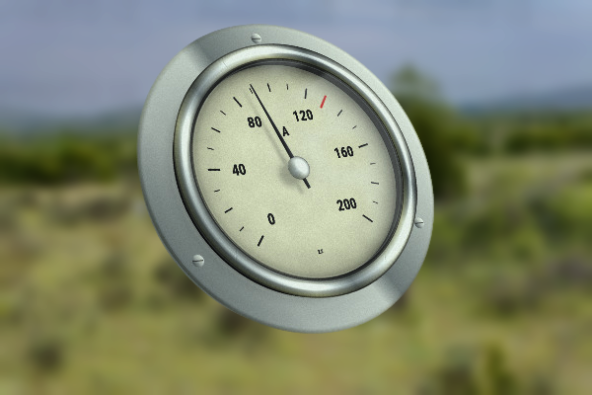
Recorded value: value=90 unit=A
